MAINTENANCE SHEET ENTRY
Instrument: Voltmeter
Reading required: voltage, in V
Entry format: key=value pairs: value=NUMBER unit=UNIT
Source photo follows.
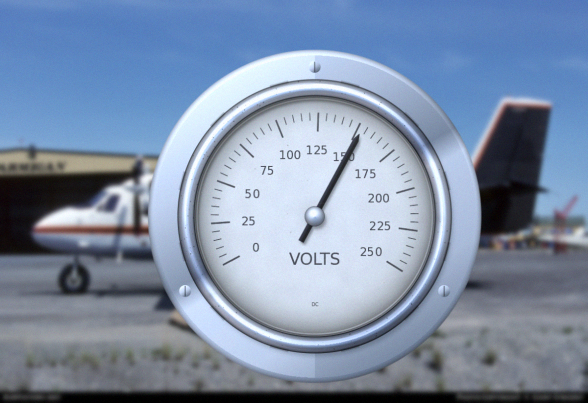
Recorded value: value=152.5 unit=V
